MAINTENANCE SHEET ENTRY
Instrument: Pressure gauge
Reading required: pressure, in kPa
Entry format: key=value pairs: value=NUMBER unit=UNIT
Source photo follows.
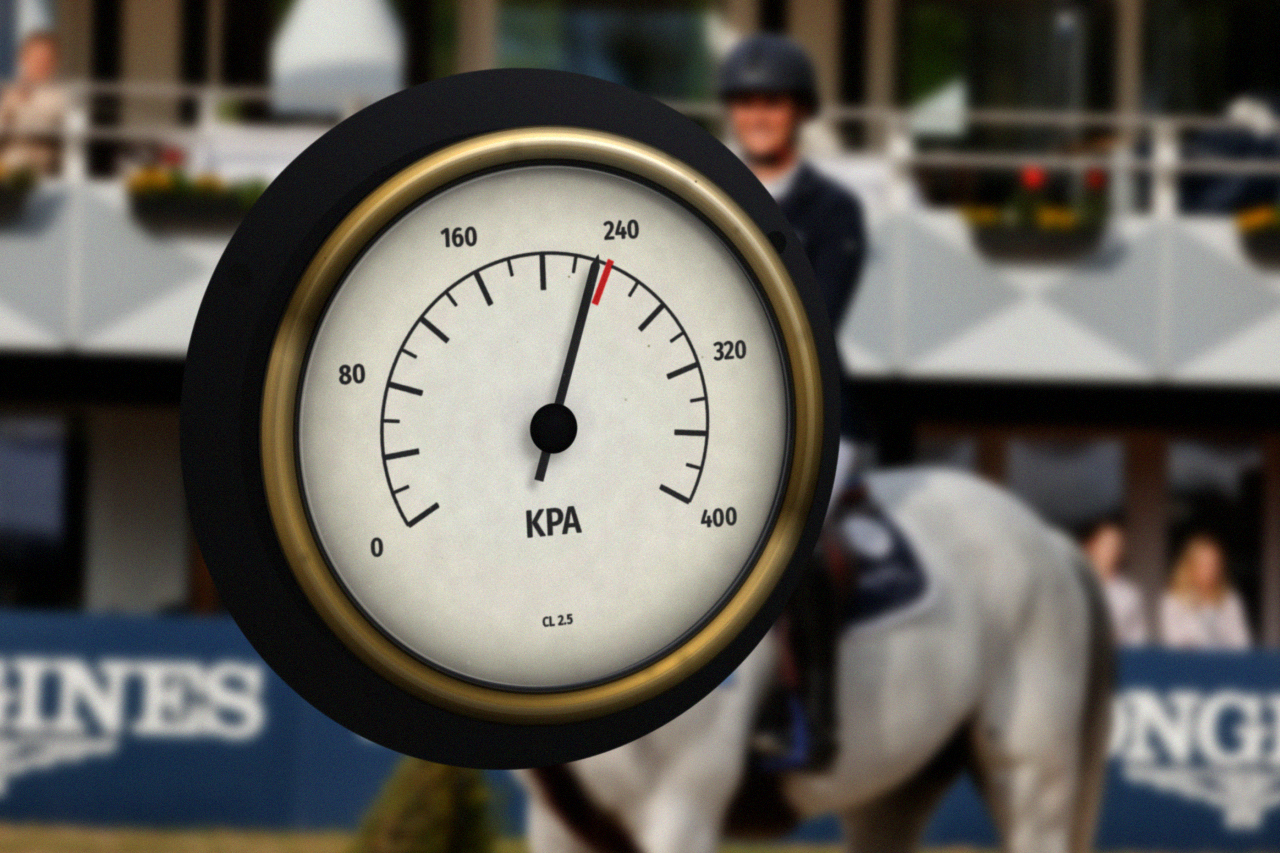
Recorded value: value=230 unit=kPa
